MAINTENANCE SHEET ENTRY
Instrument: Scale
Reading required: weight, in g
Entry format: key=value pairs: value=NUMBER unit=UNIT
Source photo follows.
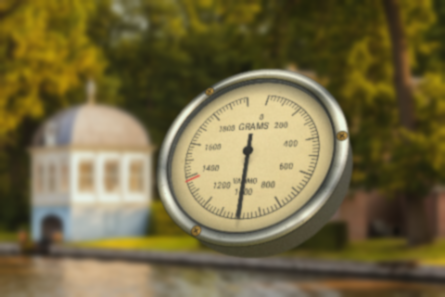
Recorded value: value=1000 unit=g
